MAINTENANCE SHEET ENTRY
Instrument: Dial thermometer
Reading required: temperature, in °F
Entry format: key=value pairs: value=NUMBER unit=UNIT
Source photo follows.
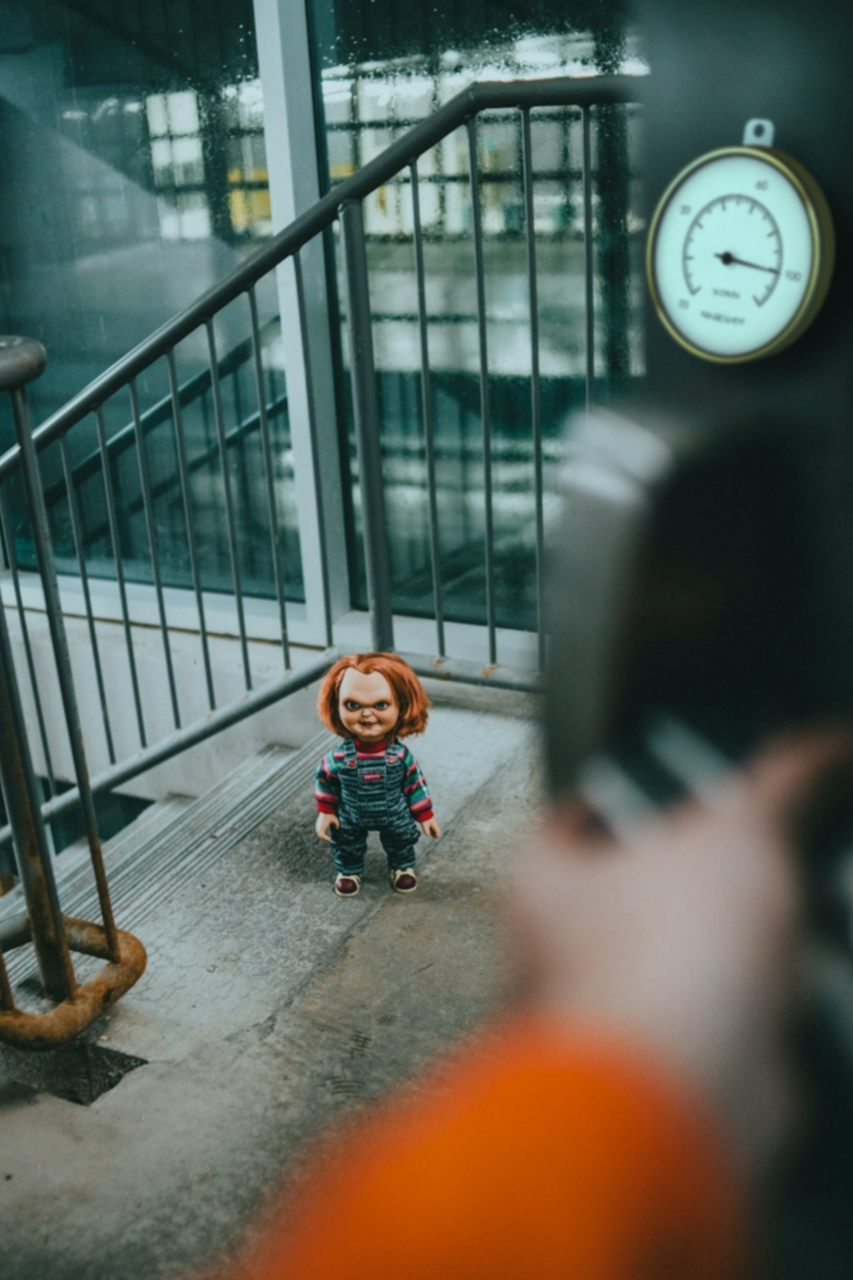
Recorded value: value=100 unit=°F
